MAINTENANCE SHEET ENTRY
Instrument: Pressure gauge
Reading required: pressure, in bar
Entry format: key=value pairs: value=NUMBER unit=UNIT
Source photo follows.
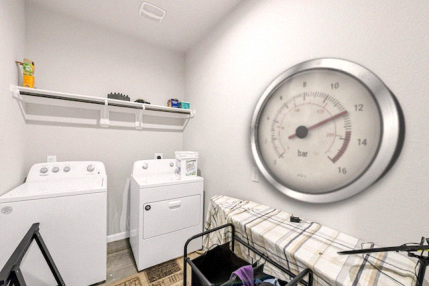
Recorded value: value=12 unit=bar
